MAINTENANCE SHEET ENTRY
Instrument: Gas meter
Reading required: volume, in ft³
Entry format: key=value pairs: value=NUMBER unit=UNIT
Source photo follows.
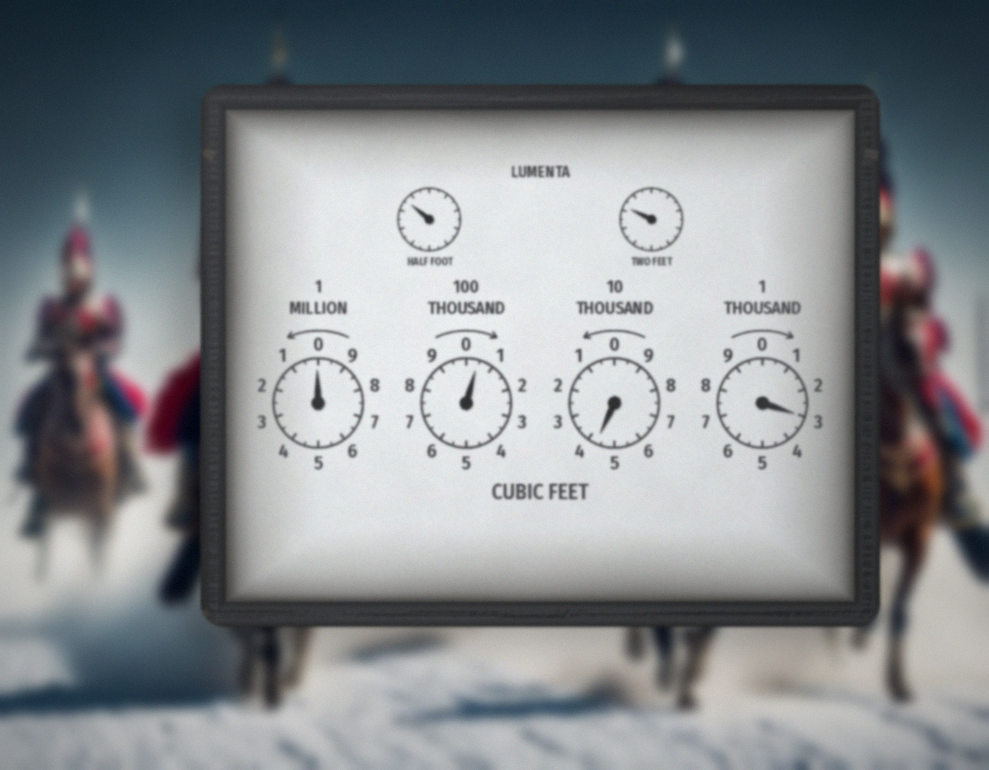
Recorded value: value=4300 unit=ft³
